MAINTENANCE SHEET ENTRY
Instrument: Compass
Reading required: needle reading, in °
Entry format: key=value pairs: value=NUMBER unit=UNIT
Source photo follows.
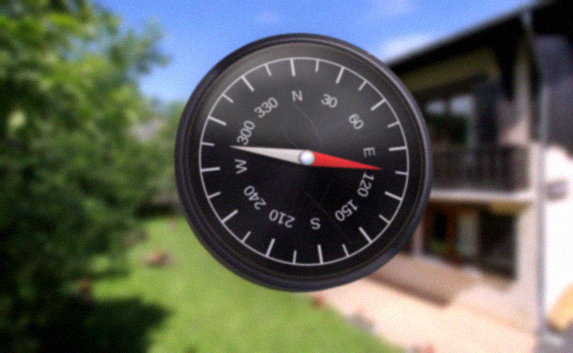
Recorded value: value=105 unit=°
